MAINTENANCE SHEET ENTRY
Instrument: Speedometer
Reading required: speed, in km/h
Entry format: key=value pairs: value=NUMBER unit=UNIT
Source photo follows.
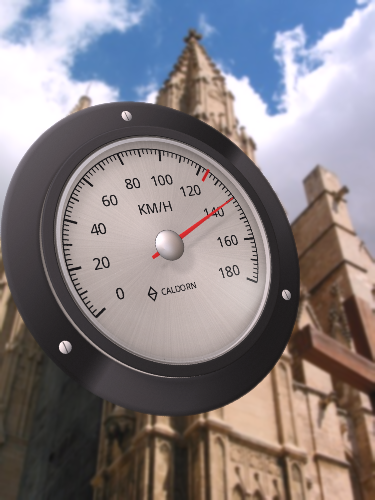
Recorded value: value=140 unit=km/h
